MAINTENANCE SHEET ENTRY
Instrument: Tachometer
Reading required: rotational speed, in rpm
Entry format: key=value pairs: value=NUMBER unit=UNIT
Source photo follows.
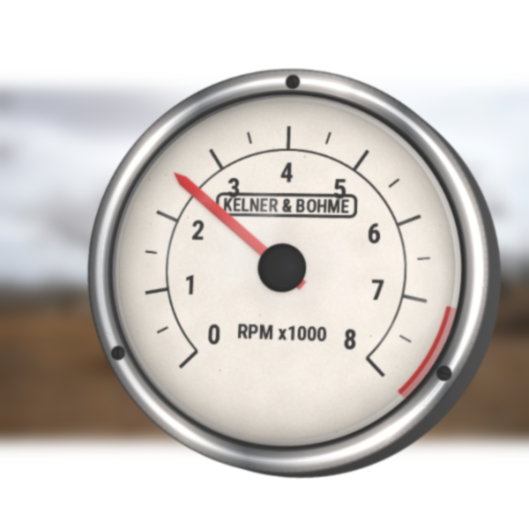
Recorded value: value=2500 unit=rpm
